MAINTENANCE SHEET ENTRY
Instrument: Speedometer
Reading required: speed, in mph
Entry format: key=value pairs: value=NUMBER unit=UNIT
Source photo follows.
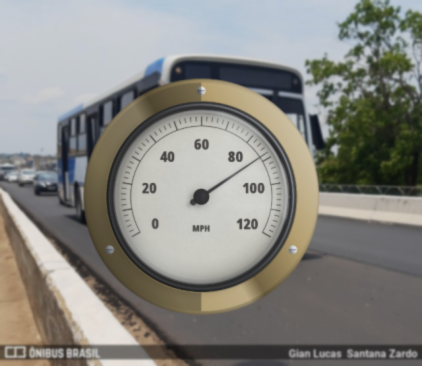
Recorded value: value=88 unit=mph
